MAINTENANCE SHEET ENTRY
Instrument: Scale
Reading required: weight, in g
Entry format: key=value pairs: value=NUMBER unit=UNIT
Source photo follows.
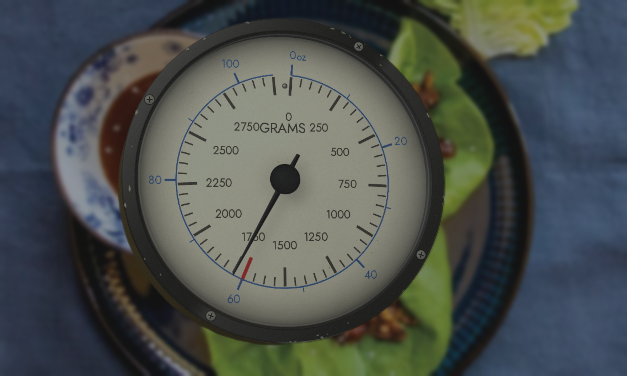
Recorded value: value=1750 unit=g
